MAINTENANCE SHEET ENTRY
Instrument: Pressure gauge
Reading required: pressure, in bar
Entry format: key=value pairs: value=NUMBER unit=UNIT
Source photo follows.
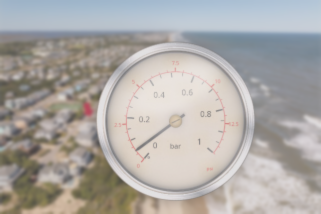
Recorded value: value=0.05 unit=bar
